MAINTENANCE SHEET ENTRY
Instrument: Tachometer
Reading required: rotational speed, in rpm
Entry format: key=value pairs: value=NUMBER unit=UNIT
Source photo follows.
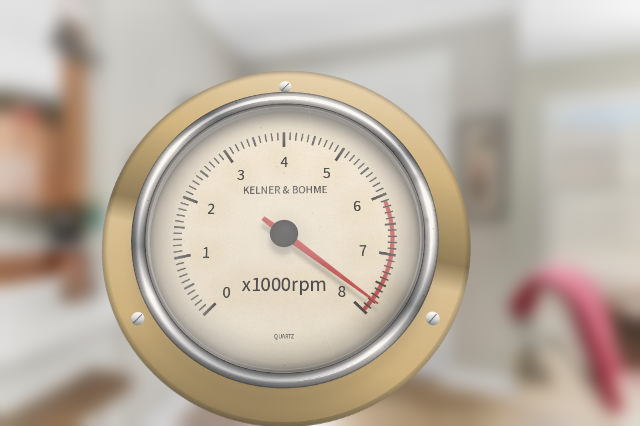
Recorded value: value=7800 unit=rpm
